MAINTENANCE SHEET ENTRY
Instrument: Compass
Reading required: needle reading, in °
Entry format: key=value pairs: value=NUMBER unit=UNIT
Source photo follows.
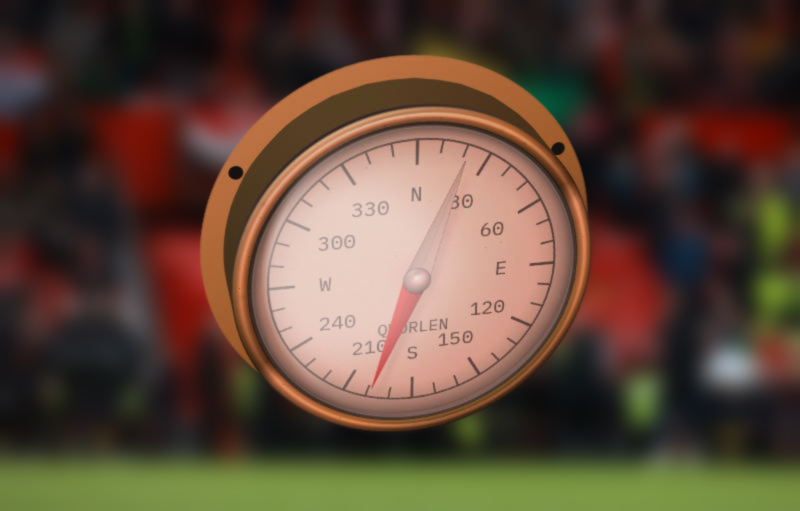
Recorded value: value=200 unit=°
